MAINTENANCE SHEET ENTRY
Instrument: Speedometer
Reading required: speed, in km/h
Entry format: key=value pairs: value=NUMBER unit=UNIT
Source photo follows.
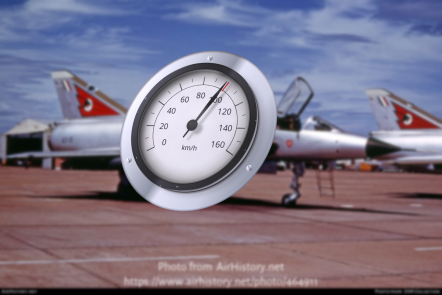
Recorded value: value=100 unit=km/h
